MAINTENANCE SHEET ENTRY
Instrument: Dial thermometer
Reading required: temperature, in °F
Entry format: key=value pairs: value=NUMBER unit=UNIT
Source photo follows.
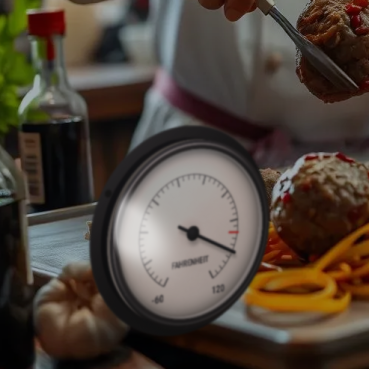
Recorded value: value=100 unit=°F
